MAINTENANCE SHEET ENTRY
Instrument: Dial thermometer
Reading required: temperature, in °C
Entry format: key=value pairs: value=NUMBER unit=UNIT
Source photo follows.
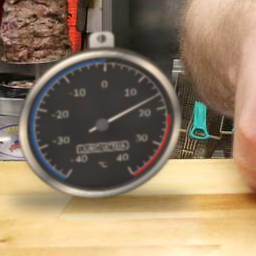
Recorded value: value=16 unit=°C
